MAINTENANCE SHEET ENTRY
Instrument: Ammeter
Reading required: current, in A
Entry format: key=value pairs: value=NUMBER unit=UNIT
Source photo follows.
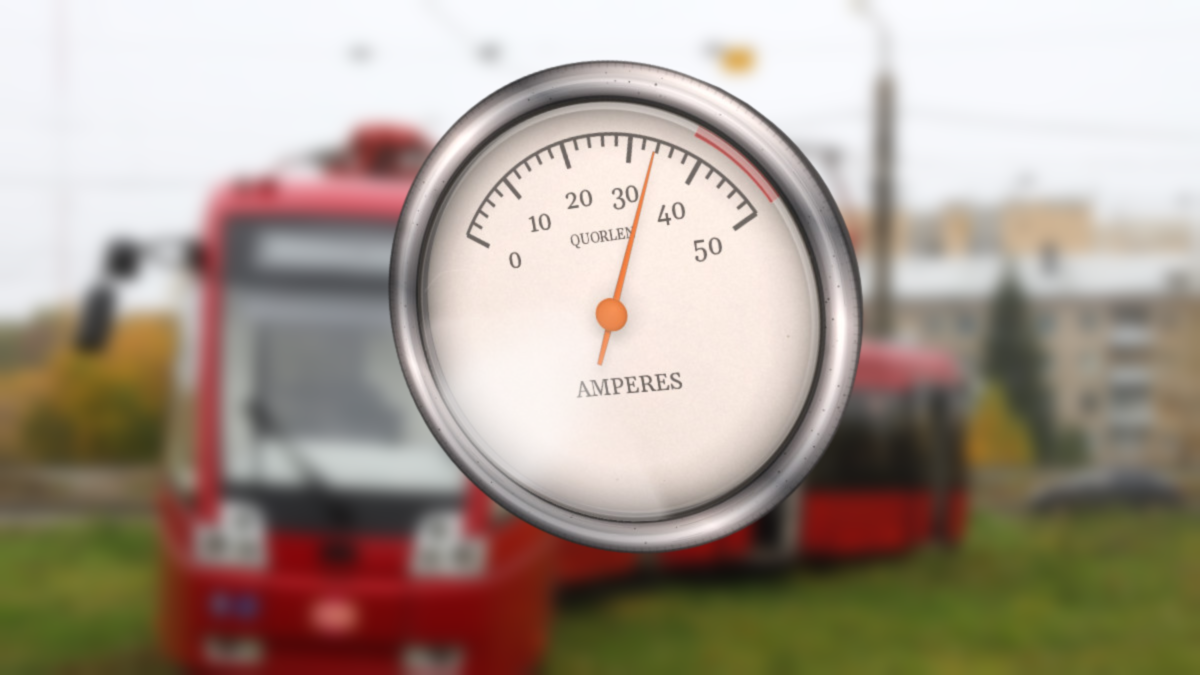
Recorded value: value=34 unit=A
